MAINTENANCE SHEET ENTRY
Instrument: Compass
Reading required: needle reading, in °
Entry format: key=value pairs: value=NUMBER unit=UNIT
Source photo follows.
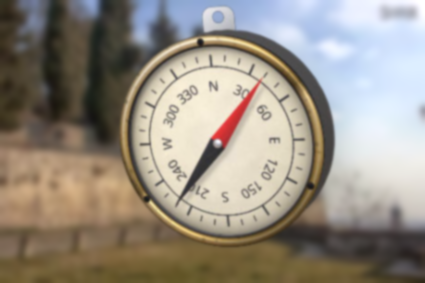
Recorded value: value=40 unit=°
